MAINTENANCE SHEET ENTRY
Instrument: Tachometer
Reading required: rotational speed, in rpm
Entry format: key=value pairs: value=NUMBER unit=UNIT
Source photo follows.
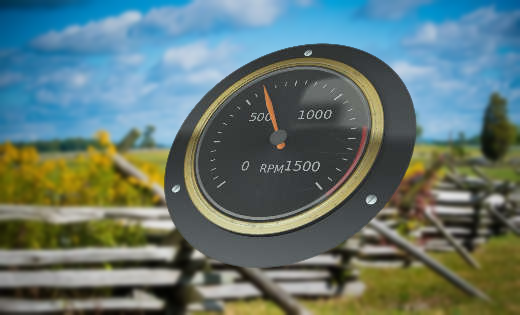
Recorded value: value=600 unit=rpm
